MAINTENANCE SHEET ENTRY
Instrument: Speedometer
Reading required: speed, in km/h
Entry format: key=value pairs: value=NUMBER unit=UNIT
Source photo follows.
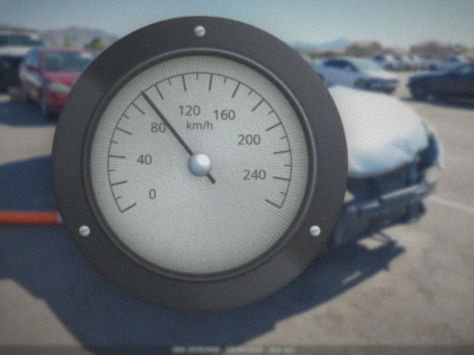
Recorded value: value=90 unit=km/h
